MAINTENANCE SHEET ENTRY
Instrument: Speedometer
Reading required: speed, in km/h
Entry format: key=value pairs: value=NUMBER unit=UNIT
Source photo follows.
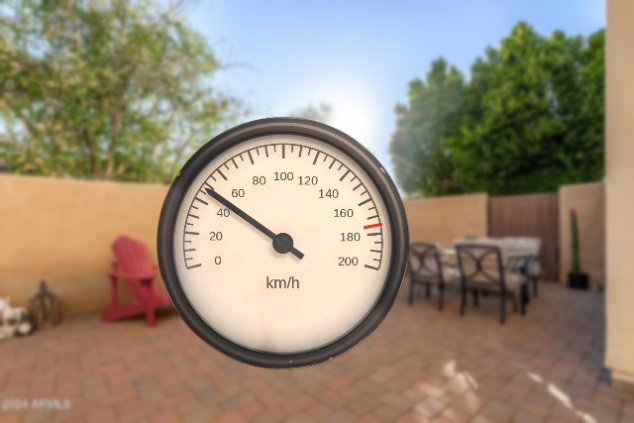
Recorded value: value=47.5 unit=km/h
